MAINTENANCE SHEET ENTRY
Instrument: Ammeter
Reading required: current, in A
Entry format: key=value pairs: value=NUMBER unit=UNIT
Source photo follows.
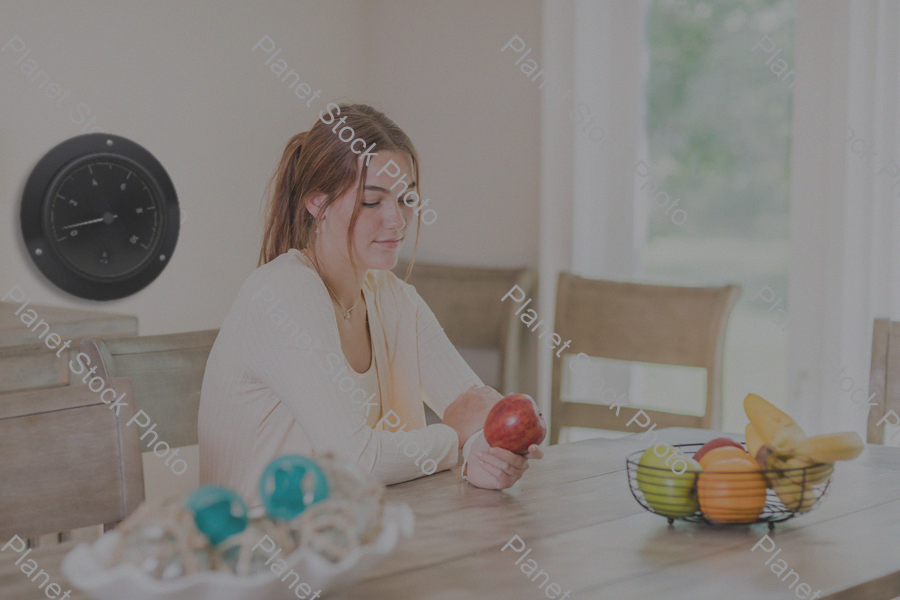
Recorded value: value=0.5 unit=A
